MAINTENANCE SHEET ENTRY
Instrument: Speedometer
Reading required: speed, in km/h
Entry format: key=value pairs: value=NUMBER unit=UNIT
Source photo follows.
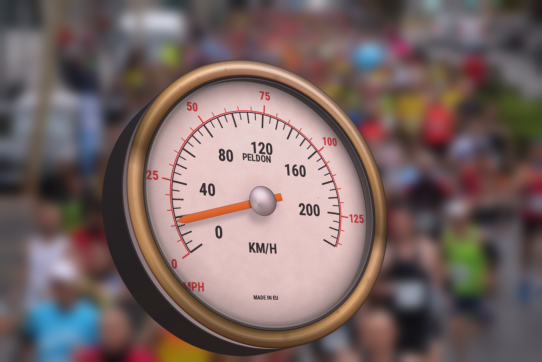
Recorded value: value=17.5 unit=km/h
